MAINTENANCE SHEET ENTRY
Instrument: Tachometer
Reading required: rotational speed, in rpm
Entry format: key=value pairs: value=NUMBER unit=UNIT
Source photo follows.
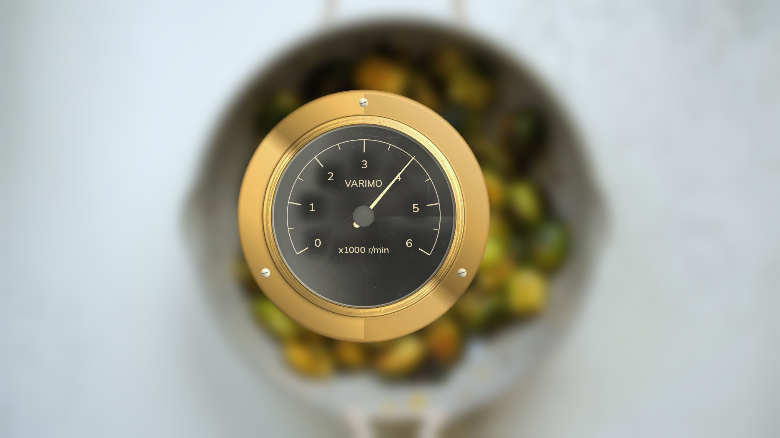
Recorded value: value=4000 unit=rpm
